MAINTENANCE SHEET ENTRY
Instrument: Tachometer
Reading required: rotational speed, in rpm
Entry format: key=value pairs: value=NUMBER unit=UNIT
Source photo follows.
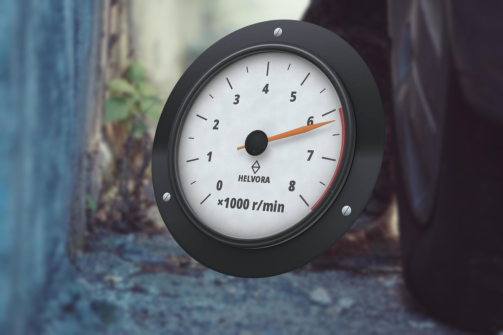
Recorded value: value=6250 unit=rpm
